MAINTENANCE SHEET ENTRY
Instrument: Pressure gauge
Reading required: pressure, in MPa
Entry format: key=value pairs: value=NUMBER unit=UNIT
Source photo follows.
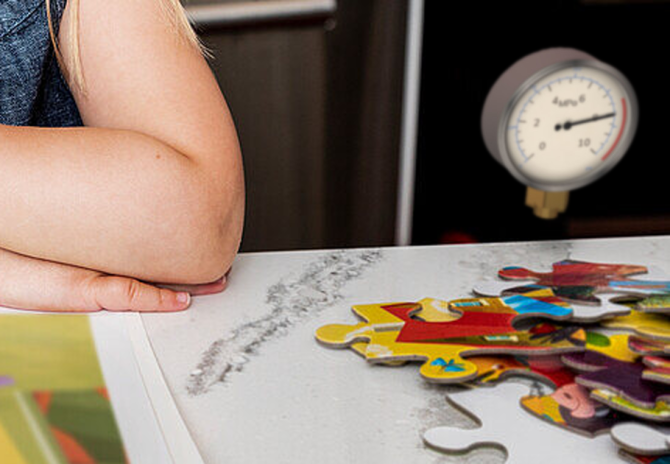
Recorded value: value=8 unit=MPa
